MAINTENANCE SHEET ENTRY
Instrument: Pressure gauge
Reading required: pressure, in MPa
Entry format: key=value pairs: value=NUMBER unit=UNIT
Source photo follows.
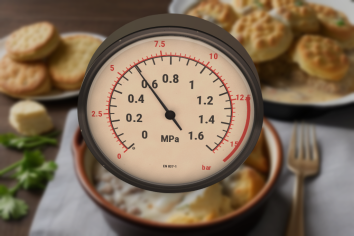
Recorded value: value=0.6 unit=MPa
